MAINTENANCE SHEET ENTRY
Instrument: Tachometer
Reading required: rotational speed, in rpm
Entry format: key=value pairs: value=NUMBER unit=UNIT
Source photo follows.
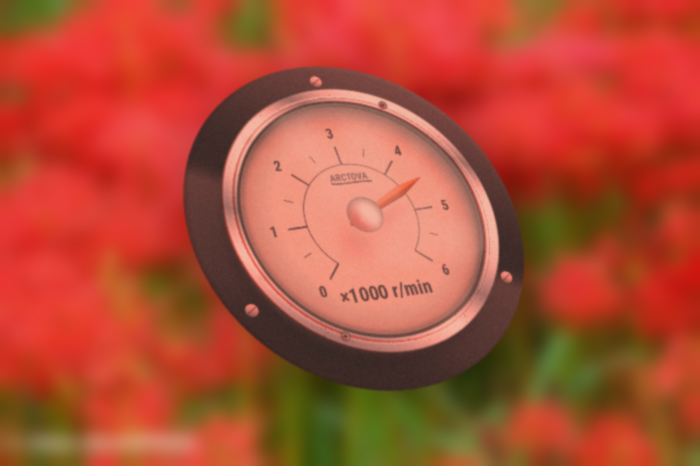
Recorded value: value=4500 unit=rpm
